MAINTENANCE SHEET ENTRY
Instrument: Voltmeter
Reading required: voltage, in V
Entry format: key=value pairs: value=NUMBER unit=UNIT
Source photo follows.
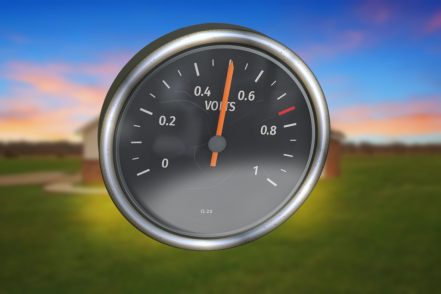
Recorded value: value=0.5 unit=V
